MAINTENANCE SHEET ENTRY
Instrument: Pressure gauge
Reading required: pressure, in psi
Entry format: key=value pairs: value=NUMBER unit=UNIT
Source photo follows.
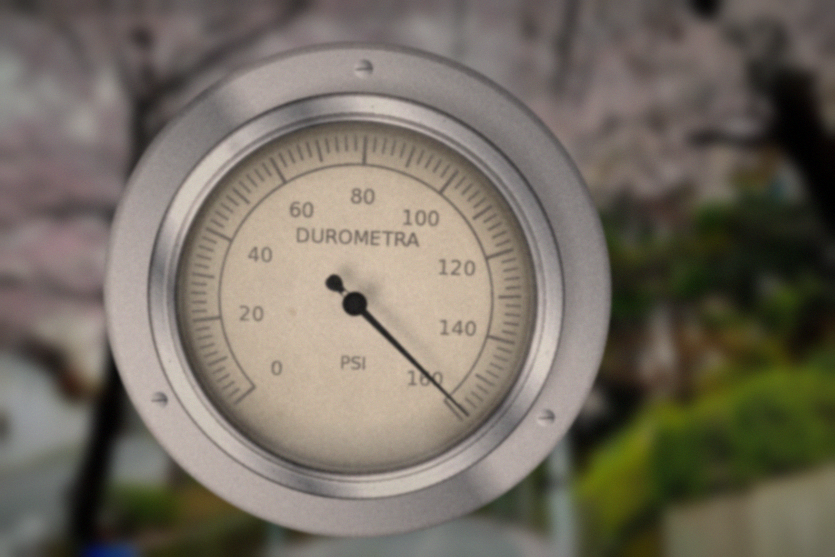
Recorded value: value=158 unit=psi
